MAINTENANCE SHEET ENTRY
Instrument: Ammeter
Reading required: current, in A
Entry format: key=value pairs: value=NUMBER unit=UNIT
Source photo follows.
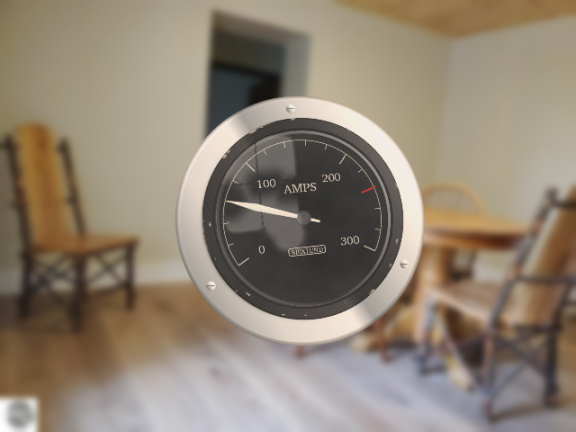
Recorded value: value=60 unit=A
